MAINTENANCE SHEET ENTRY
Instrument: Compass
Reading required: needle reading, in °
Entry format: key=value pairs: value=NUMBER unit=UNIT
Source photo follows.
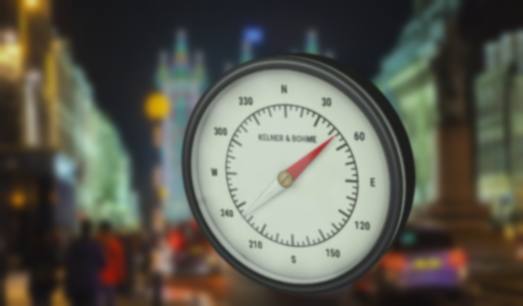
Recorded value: value=50 unit=°
